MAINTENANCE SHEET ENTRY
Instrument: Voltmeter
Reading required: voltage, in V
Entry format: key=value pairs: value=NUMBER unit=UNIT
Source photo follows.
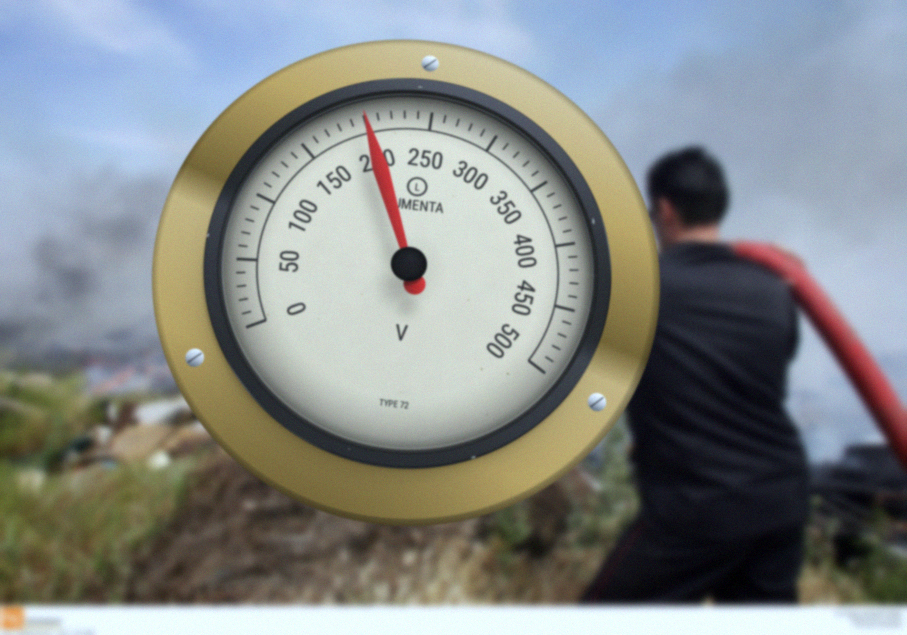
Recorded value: value=200 unit=V
